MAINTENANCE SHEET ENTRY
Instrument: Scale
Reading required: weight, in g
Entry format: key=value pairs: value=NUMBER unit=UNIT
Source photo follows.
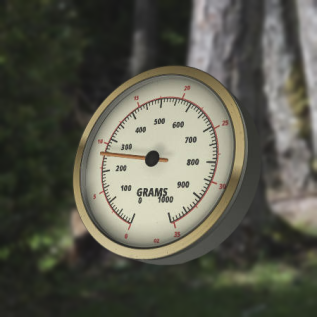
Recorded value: value=250 unit=g
